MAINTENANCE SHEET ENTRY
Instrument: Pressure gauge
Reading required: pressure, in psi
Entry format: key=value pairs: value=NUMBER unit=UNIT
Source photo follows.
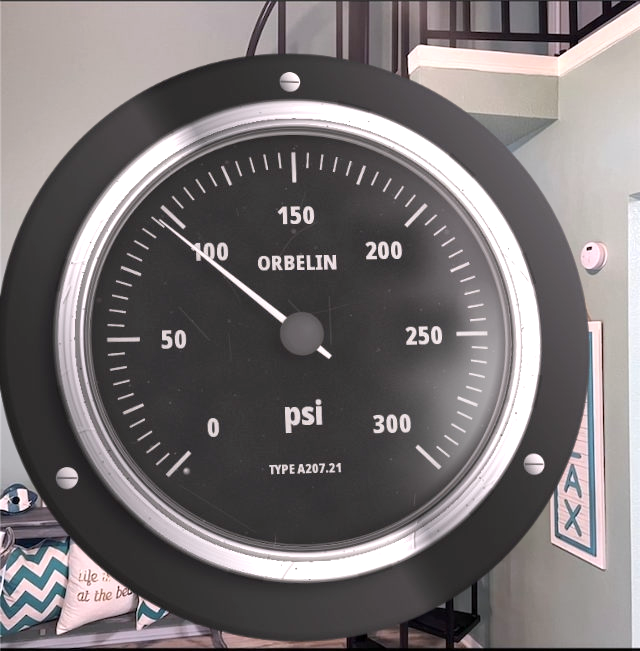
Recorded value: value=95 unit=psi
